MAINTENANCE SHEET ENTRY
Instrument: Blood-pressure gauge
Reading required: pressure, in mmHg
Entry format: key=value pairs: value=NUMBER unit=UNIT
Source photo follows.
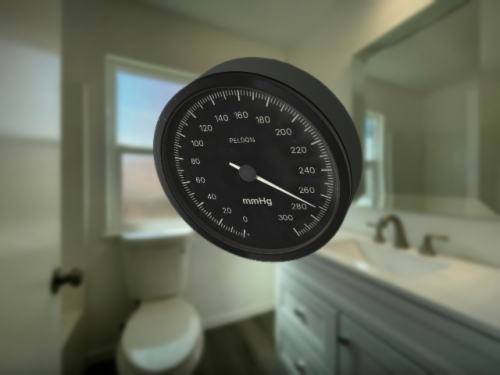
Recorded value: value=270 unit=mmHg
